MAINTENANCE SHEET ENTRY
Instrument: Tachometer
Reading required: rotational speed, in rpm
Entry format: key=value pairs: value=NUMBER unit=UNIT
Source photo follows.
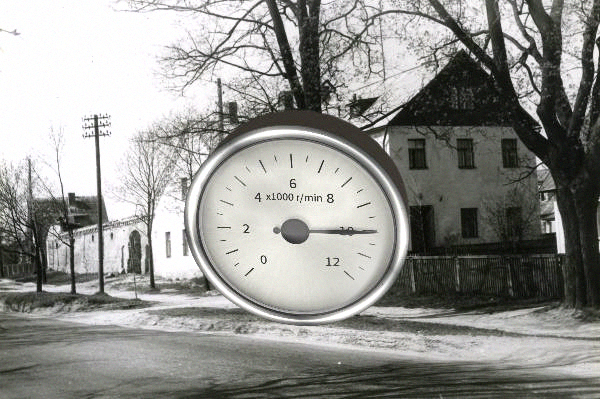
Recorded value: value=10000 unit=rpm
